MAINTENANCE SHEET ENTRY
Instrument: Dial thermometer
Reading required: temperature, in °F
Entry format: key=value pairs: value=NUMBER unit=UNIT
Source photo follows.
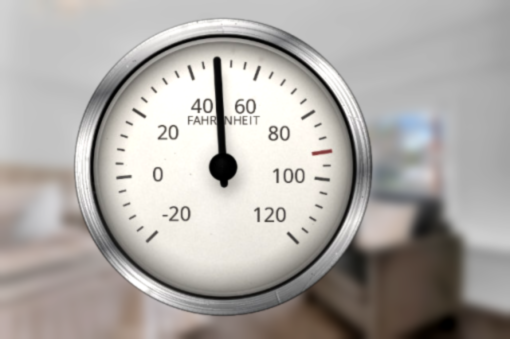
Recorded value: value=48 unit=°F
